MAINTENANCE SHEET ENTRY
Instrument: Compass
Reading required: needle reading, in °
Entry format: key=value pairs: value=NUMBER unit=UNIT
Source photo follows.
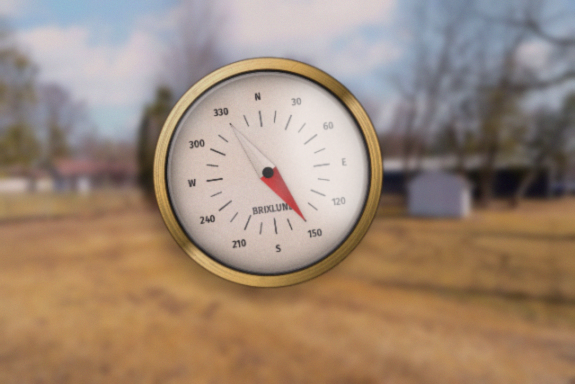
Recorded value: value=150 unit=°
